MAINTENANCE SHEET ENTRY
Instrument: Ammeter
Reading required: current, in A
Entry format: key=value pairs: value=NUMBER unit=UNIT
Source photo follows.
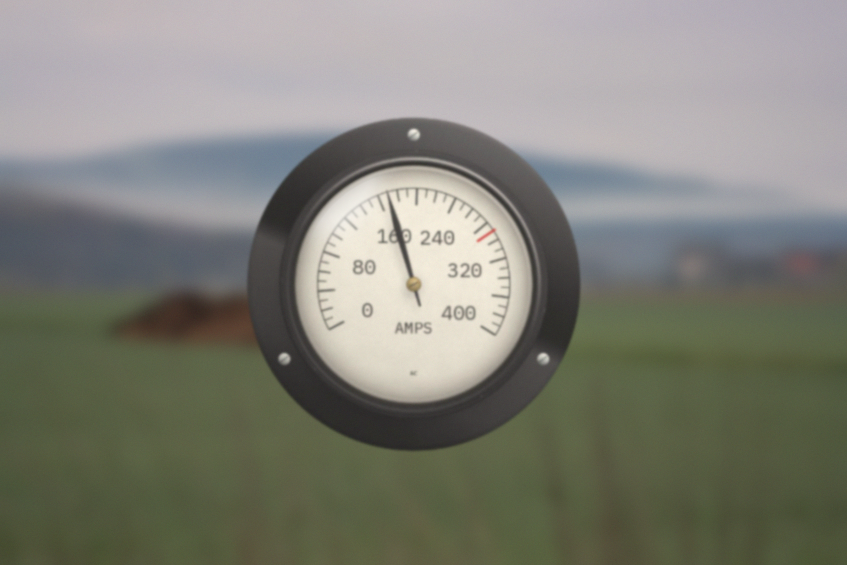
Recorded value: value=170 unit=A
